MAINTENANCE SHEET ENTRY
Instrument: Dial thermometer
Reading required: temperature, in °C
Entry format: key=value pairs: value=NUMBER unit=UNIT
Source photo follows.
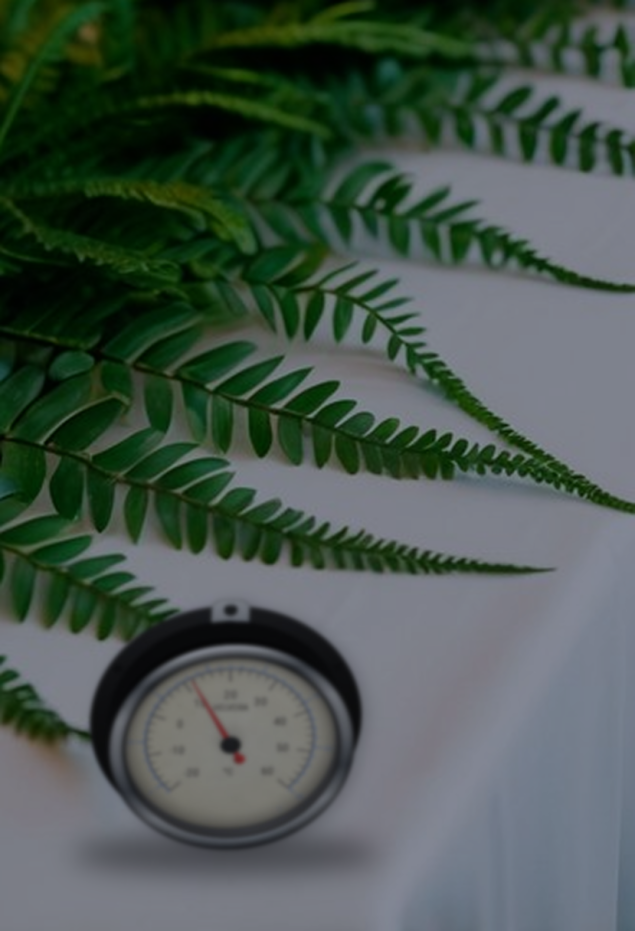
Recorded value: value=12 unit=°C
